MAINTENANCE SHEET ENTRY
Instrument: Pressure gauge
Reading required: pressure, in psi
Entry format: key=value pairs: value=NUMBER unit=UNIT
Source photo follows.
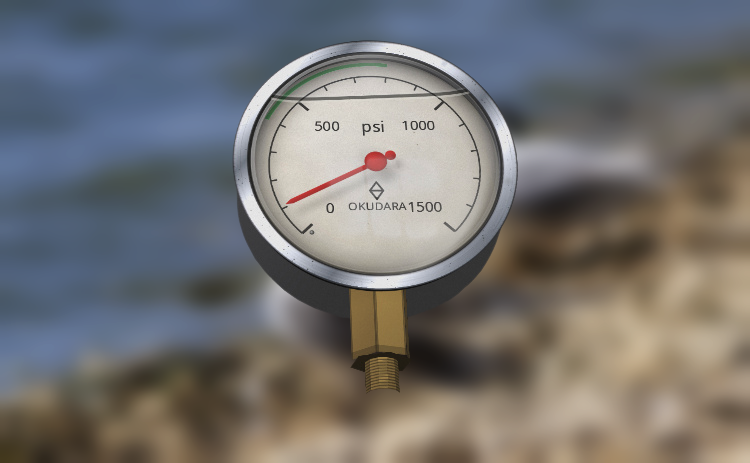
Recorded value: value=100 unit=psi
